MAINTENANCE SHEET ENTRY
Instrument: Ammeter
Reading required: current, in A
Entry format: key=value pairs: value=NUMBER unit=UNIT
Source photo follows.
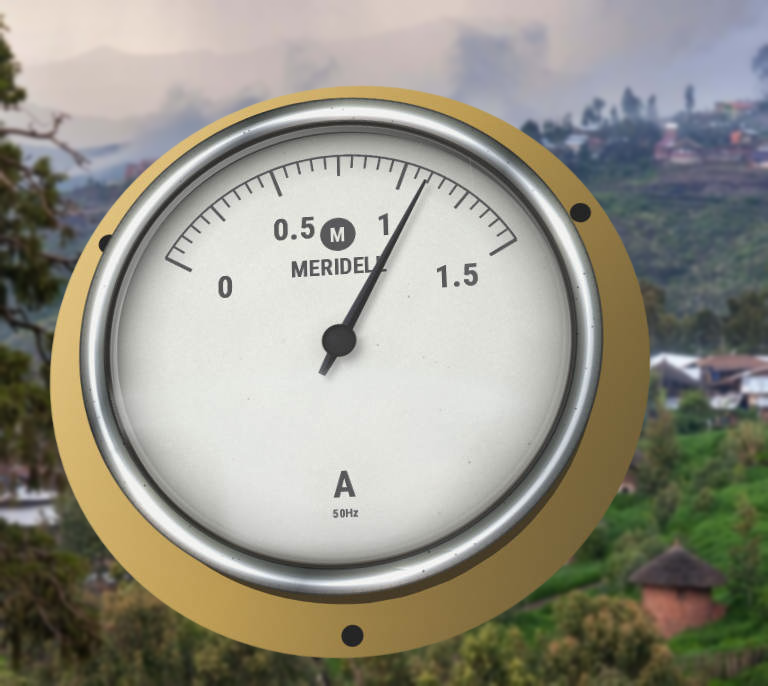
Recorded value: value=1.1 unit=A
